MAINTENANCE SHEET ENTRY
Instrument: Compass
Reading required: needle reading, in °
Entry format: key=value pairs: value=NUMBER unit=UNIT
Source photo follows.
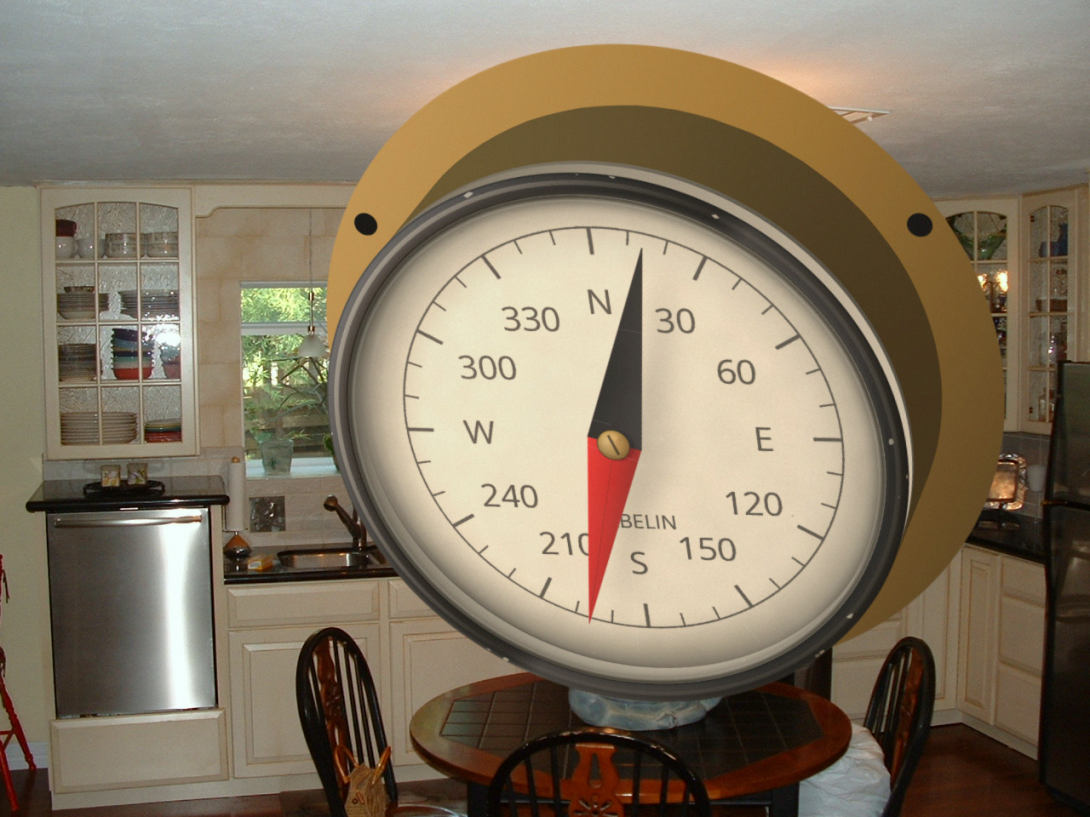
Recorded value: value=195 unit=°
